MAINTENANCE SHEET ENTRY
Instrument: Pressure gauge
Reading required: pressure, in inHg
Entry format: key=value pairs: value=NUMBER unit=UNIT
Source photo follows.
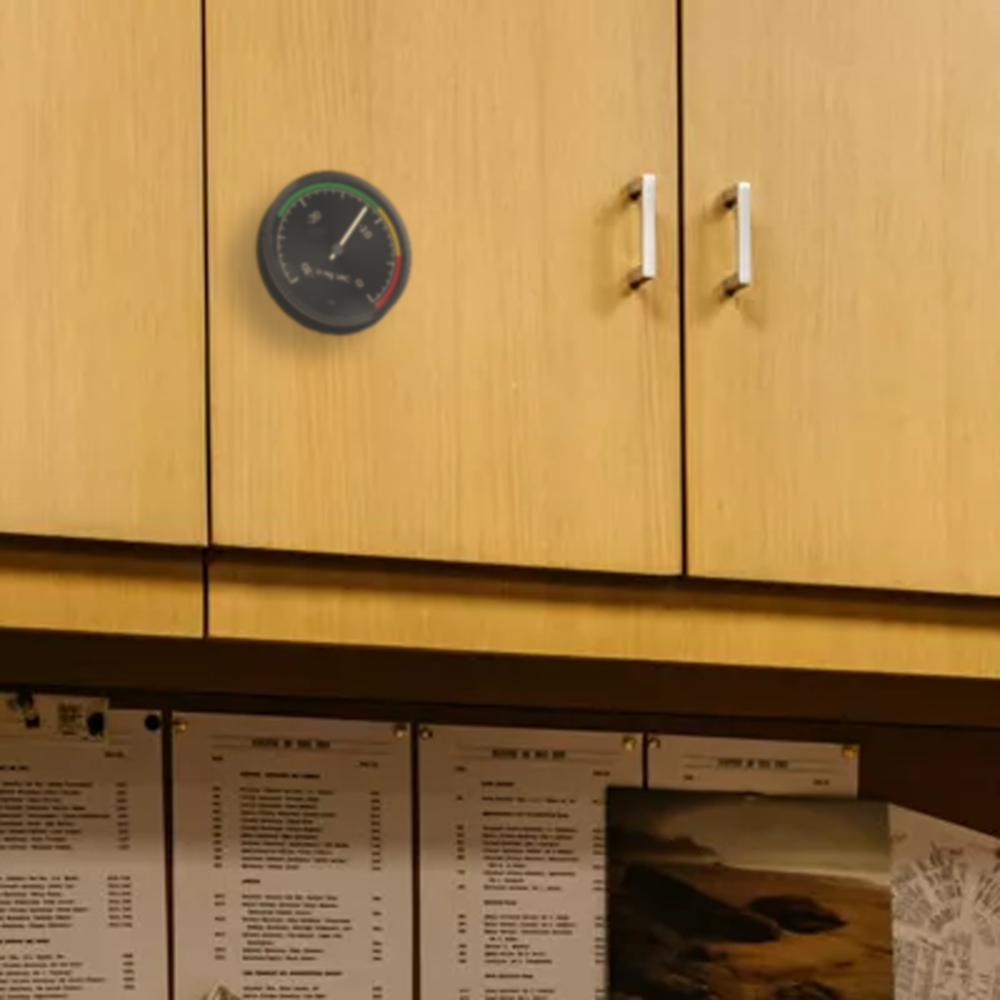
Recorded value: value=-12 unit=inHg
